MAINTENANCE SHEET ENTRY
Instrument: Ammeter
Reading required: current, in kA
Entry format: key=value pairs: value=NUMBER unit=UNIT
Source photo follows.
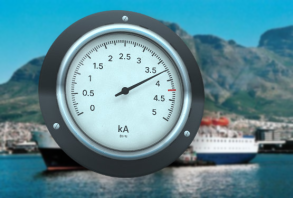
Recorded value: value=3.75 unit=kA
